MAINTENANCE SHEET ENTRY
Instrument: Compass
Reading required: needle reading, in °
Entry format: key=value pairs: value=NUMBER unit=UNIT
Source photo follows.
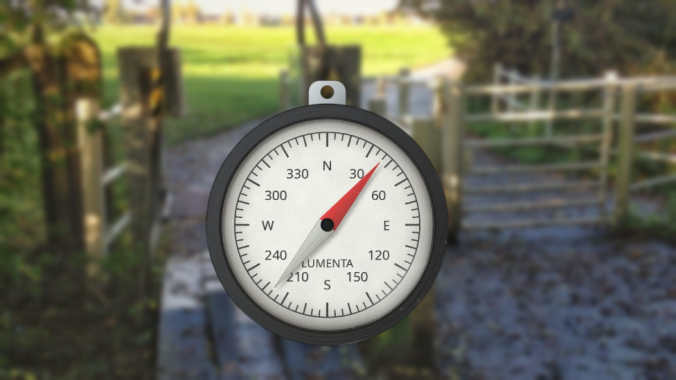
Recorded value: value=40 unit=°
